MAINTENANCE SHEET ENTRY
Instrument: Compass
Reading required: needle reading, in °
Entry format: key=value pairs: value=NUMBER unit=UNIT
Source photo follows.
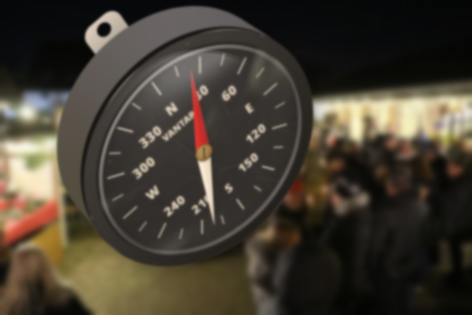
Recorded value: value=22.5 unit=°
